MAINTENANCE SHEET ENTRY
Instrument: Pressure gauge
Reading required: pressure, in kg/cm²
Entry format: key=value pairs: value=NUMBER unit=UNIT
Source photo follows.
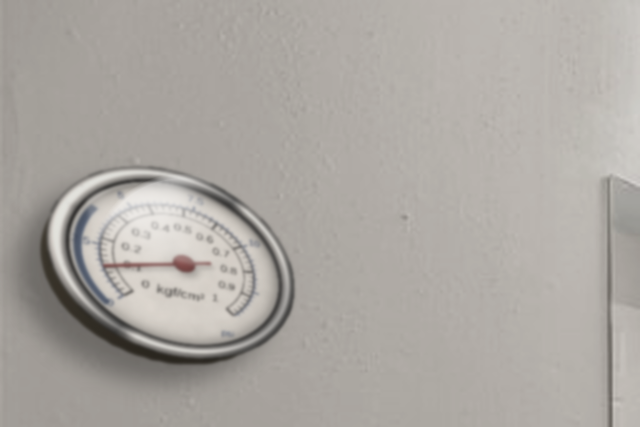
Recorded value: value=0.1 unit=kg/cm²
